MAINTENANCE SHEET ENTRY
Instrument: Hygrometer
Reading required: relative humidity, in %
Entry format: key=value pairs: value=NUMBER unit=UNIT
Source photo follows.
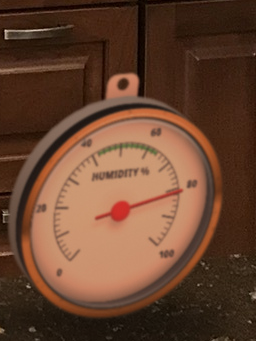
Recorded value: value=80 unit=%
